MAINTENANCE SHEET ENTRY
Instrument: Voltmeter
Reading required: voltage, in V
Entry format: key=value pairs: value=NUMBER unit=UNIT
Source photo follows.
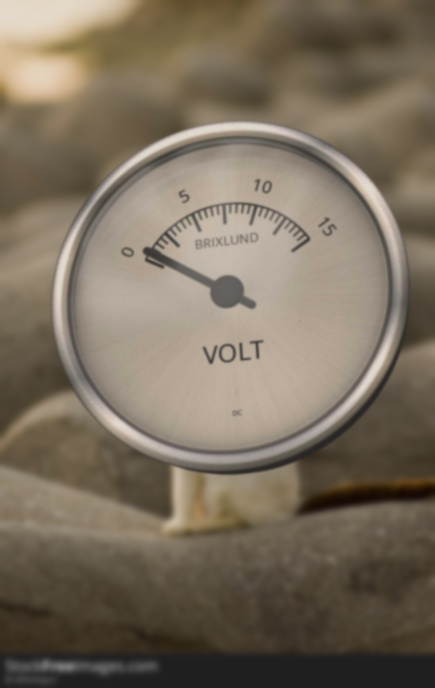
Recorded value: value=0.5 unit=V
